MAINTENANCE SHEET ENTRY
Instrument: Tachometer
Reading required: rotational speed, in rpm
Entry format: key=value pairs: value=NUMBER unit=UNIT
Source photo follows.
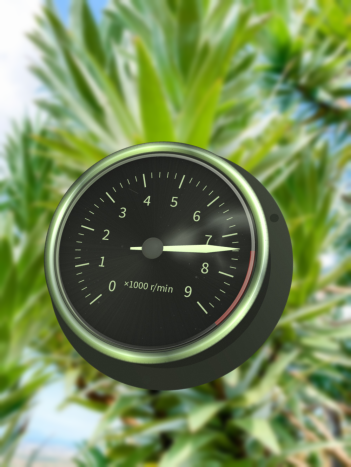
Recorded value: value=7400 unit=rpm
